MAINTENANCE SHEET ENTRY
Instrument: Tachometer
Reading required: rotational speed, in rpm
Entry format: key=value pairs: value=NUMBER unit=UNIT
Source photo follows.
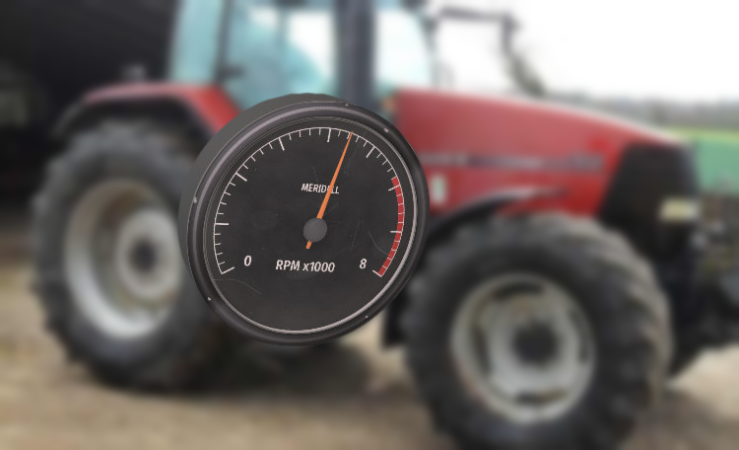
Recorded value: value=4400 unit=rpm
